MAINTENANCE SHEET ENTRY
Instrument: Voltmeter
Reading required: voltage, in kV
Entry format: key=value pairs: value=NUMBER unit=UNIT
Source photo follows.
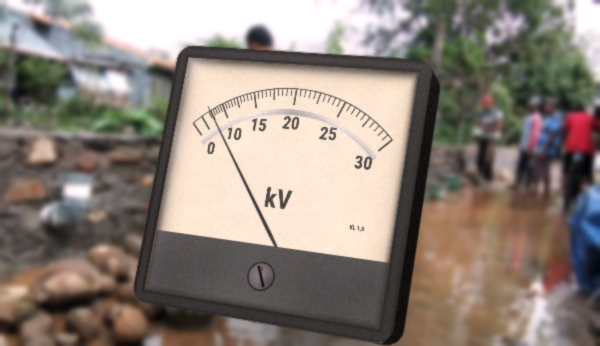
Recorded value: value=7.5 unit=kV
